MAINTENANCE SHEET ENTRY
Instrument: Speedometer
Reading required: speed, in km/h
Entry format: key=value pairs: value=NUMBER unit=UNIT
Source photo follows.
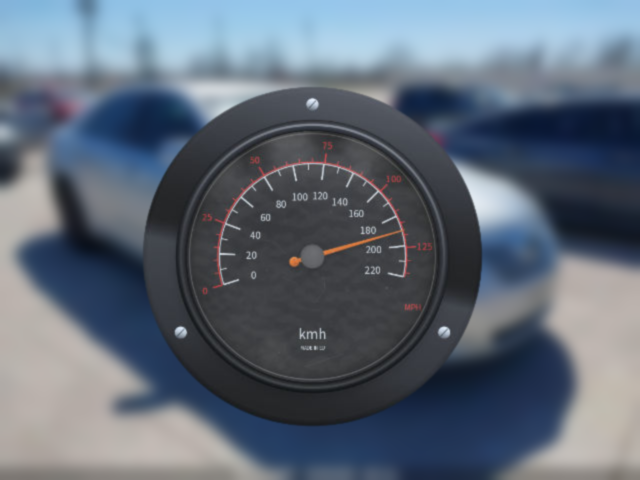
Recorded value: value=190 unit=km/h
